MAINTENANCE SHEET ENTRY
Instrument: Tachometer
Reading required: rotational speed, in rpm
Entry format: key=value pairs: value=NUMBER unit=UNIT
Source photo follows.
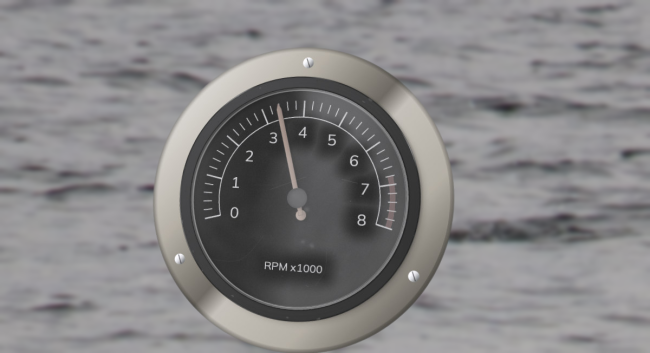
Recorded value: value=3400 unit=rpm
